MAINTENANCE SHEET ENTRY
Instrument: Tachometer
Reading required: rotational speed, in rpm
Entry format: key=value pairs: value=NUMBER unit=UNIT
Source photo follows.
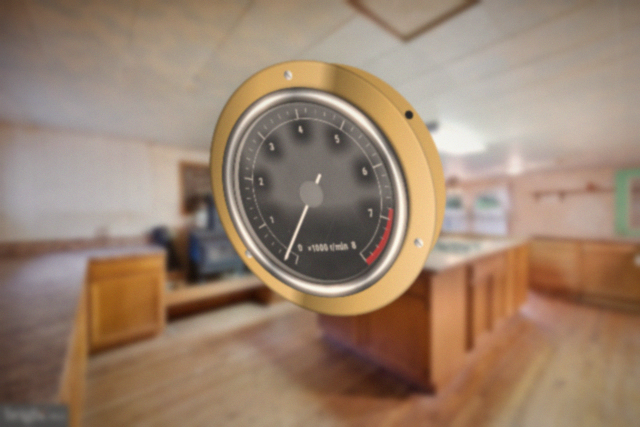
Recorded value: value=200 unit=rpm
